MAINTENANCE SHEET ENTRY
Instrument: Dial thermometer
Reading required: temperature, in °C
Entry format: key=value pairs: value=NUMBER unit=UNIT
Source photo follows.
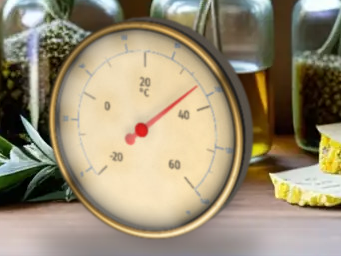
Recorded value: value=35 unit=°C
